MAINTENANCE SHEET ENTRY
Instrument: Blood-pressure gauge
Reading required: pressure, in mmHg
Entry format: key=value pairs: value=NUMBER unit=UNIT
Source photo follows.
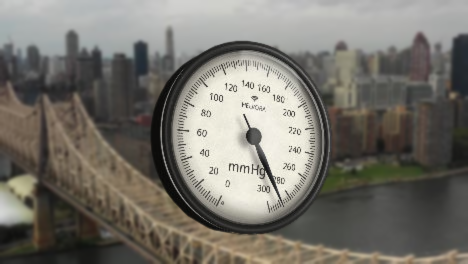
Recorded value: value=290 unit=mmHg
